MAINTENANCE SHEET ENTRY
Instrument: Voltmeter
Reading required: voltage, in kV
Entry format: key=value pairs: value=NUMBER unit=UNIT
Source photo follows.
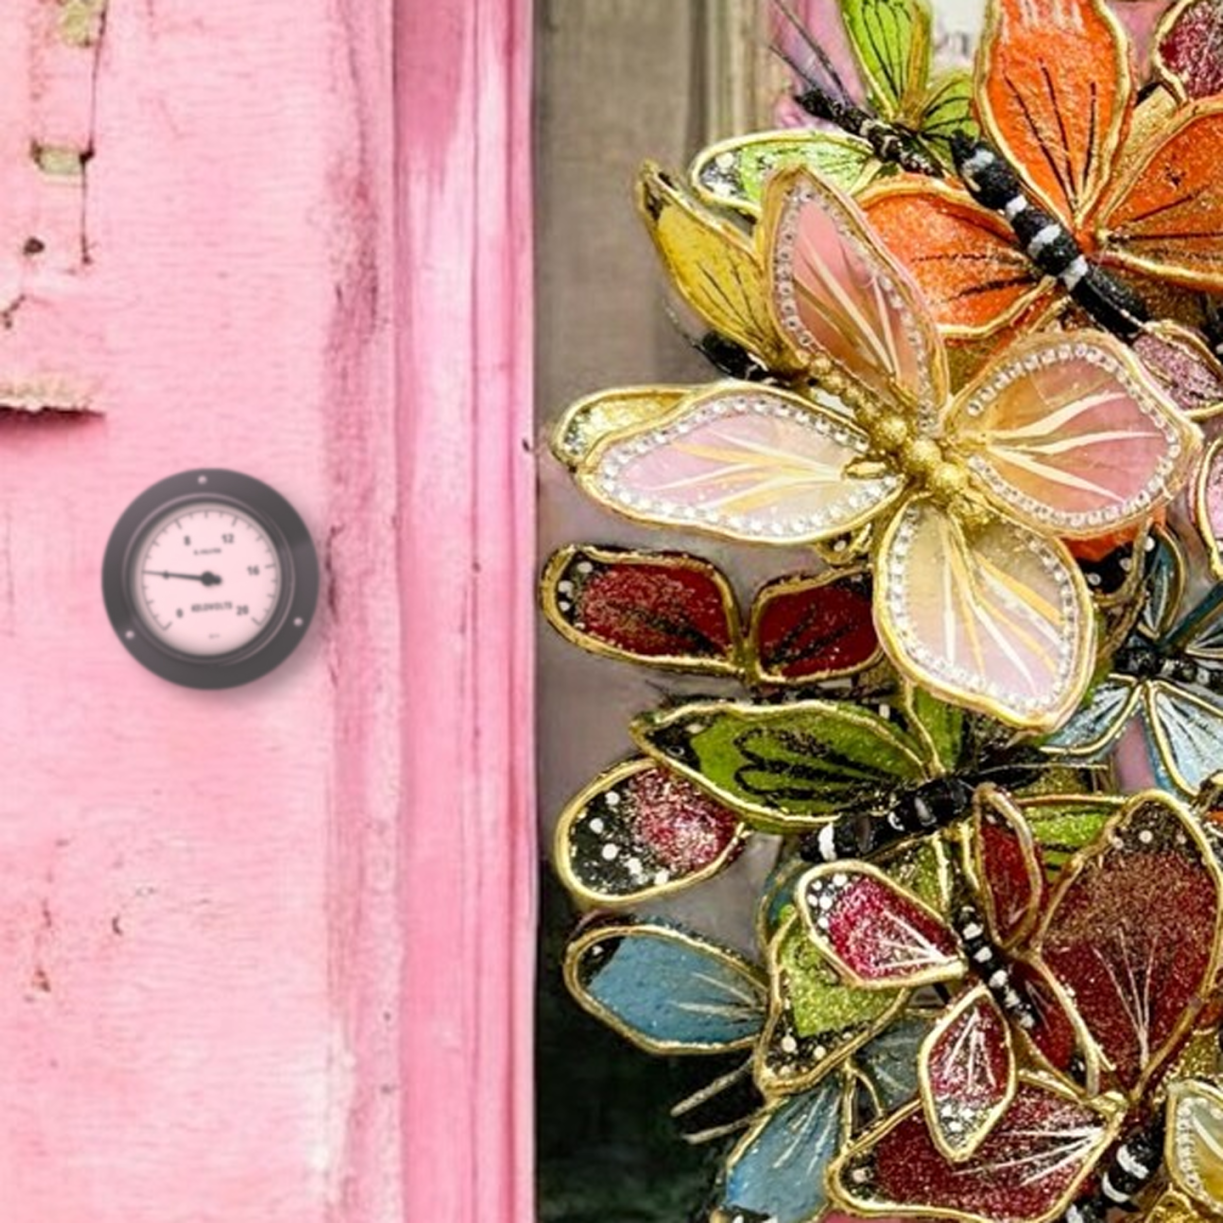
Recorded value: value=4 unit=kV
